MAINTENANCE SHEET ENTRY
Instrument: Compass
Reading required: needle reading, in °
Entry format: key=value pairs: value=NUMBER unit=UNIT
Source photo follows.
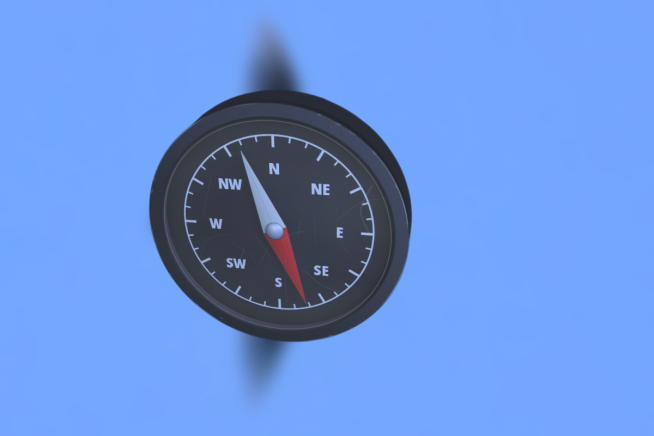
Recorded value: value=160 unit=°
